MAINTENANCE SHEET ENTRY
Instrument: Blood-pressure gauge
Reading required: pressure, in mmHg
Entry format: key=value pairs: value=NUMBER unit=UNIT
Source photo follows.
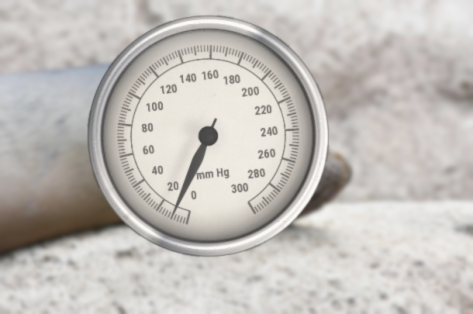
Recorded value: value=10 unit=mmHg
